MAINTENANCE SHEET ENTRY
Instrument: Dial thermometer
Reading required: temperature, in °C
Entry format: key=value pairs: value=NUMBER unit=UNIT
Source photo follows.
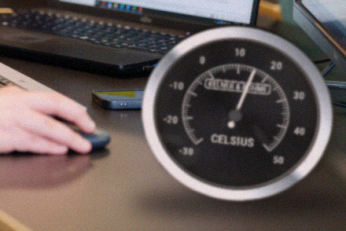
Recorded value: value=15 unit=°C
